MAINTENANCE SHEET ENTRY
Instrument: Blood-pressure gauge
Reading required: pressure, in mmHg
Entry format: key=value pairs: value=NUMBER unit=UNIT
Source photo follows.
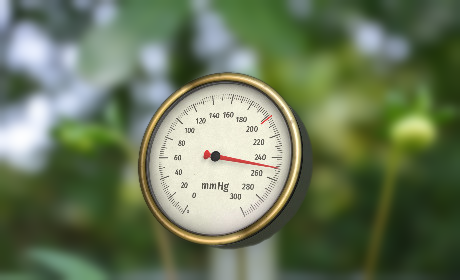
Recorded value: value=250 unit=mmHg
